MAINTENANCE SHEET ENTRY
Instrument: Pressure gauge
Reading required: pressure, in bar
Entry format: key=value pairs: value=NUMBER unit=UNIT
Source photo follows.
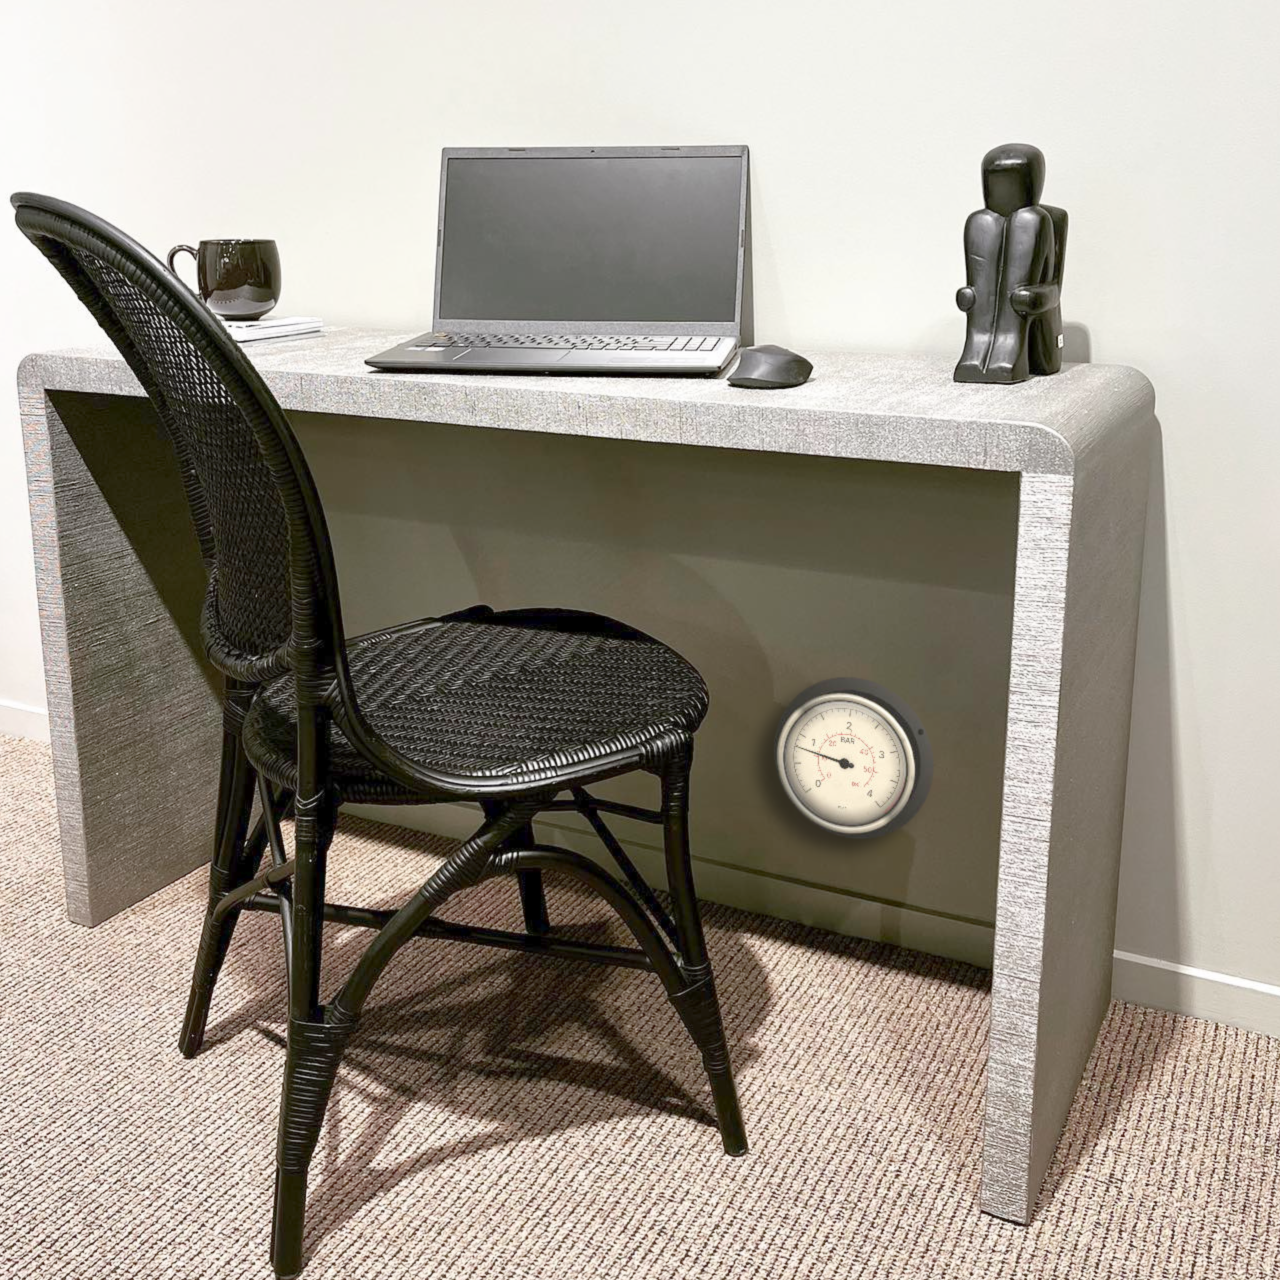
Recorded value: value=0.8 unit=bar
